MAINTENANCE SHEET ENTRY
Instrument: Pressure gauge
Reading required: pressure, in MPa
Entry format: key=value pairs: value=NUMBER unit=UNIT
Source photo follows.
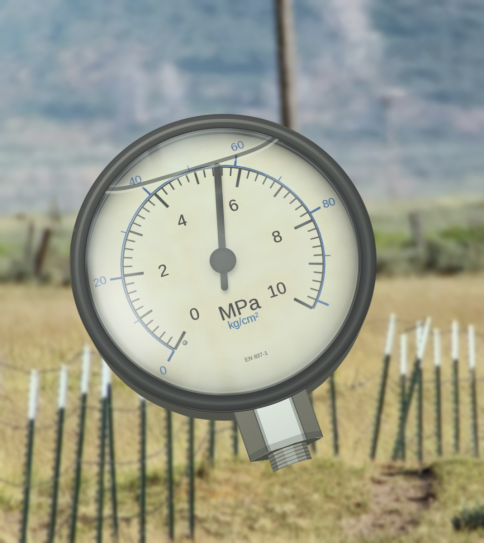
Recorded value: value=5.5 unit=MPa
